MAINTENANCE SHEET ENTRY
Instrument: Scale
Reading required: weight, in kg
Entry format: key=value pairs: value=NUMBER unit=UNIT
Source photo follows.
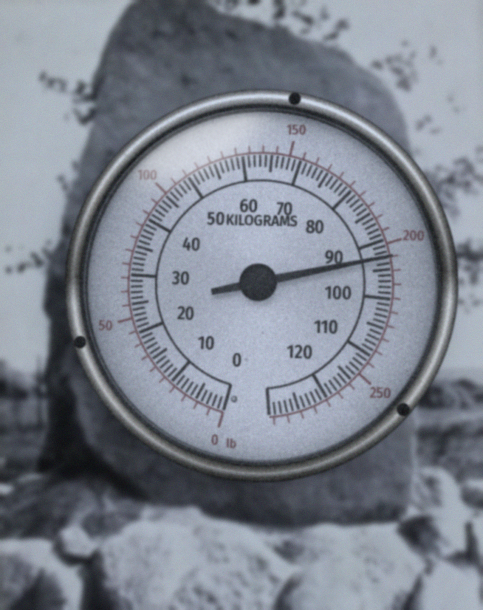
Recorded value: value=93 unit=kg
